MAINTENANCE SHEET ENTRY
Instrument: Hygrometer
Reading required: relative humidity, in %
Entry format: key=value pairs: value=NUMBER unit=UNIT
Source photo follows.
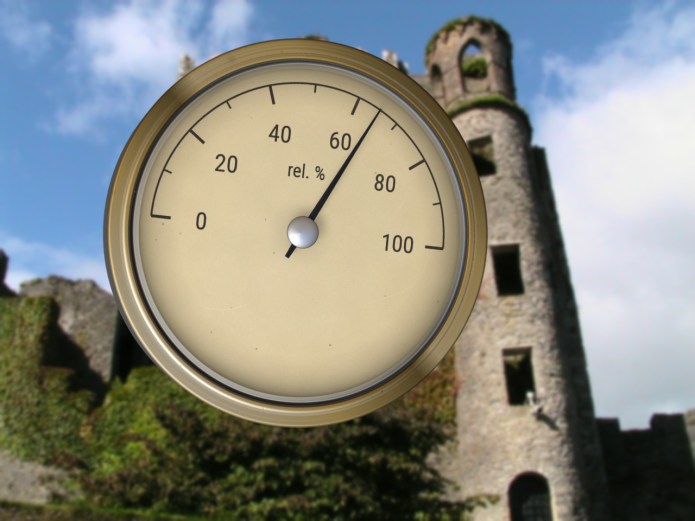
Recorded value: value=65 unit=%
